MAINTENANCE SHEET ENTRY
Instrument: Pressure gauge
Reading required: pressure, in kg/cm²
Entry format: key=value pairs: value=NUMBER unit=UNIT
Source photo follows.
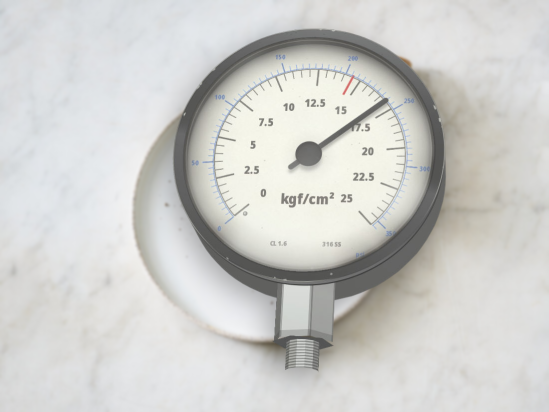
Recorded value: value=17 unit=kg/cm²
